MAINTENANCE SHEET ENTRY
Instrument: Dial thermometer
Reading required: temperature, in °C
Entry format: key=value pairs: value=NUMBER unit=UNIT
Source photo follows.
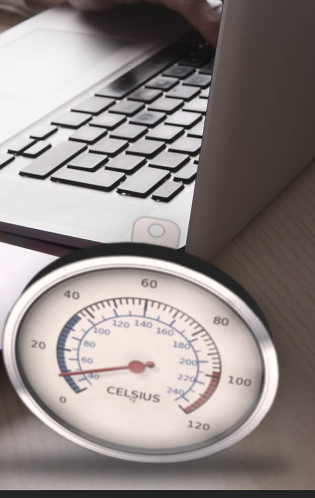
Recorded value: value=10 unit=°C
